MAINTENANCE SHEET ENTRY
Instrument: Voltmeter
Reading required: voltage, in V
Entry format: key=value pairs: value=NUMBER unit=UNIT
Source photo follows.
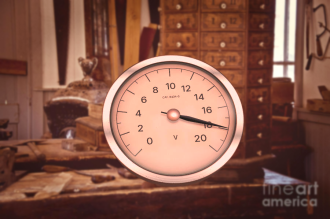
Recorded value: value=18 unit=V
